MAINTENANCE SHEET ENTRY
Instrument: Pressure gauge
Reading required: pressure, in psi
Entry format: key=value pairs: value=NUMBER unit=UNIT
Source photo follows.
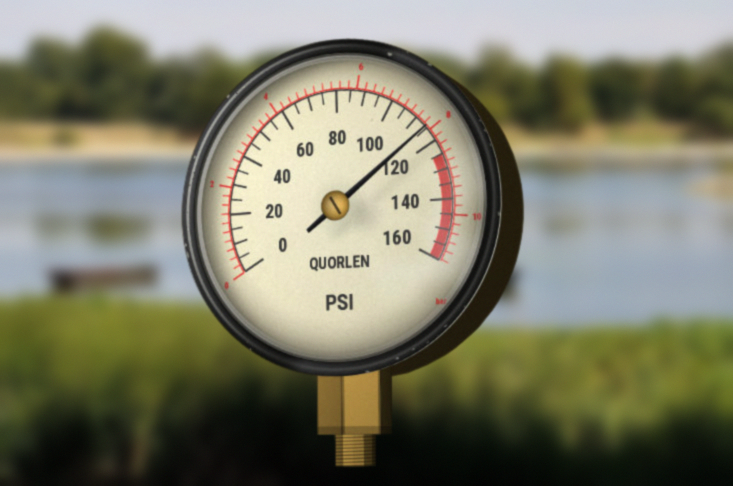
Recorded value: value=115 unit=psi
